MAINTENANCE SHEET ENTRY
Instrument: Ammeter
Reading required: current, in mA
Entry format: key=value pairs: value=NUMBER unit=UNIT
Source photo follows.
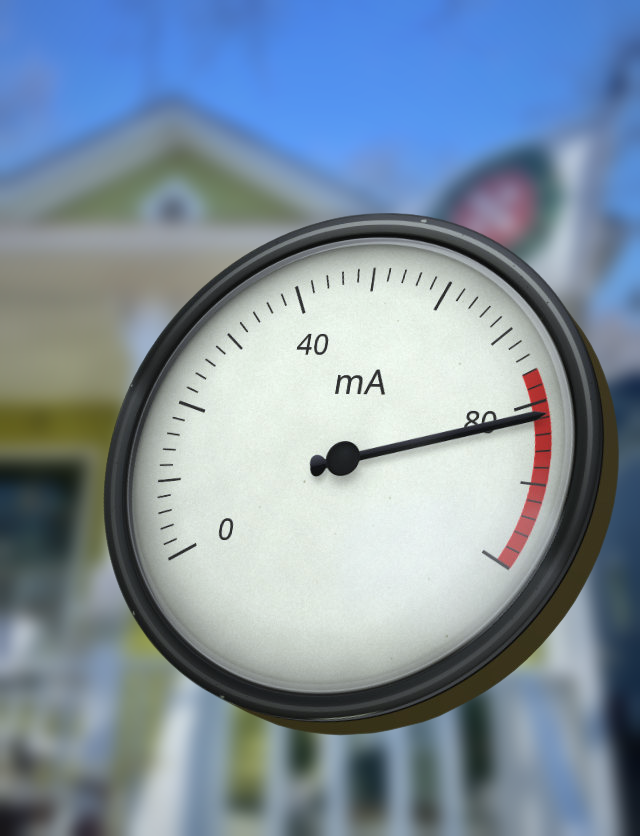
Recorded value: value=82 unit=mA
